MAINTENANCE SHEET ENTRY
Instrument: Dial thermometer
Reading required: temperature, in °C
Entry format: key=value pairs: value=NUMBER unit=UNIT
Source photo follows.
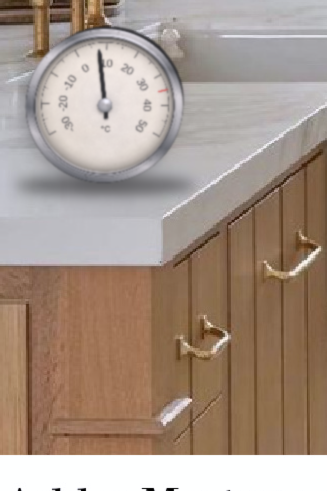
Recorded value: value=7.5 unit=°C
